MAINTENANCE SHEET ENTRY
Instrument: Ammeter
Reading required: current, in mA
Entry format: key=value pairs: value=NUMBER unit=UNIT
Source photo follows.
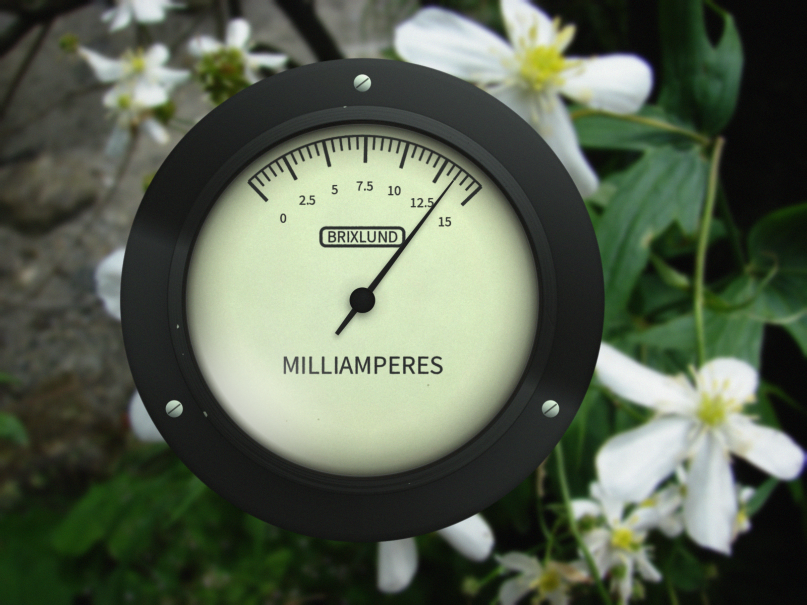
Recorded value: value=13.5 unit=mA
